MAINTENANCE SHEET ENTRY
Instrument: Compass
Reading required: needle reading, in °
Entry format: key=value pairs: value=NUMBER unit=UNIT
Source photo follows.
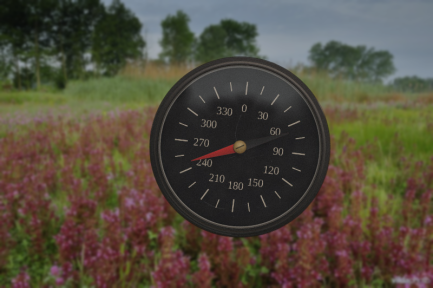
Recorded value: value=247.5 unit=°
